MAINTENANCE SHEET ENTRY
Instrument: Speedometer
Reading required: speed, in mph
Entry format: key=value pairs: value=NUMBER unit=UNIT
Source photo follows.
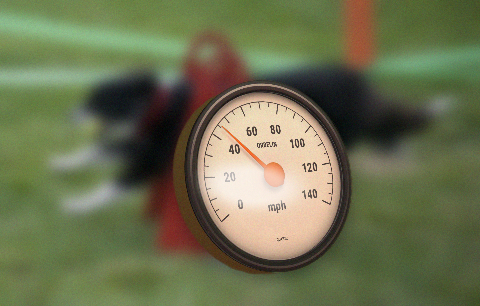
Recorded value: value=45 unit=mph
